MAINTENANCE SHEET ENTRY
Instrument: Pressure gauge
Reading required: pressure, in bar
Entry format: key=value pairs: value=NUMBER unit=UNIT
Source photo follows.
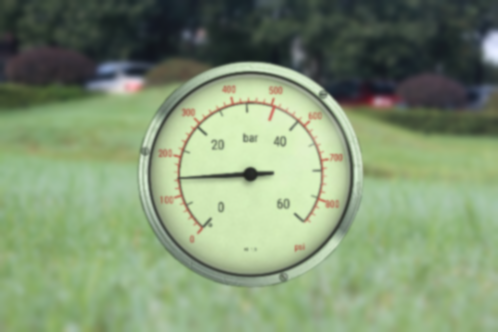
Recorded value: value=10 unit=bar
